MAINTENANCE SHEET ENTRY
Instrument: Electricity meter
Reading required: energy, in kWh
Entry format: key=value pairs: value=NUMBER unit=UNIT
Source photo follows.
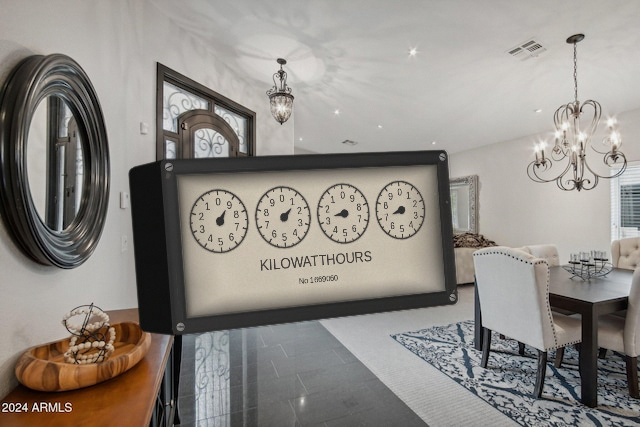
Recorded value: value=9127 unit=kWh
